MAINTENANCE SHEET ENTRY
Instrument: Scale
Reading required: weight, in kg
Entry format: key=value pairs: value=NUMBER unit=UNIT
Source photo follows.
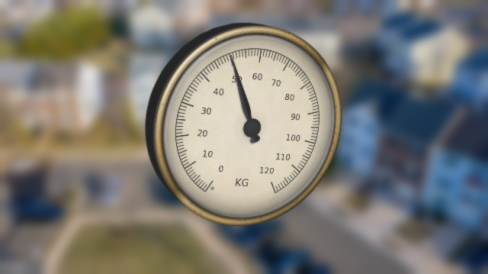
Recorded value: value=50 unit=kg
